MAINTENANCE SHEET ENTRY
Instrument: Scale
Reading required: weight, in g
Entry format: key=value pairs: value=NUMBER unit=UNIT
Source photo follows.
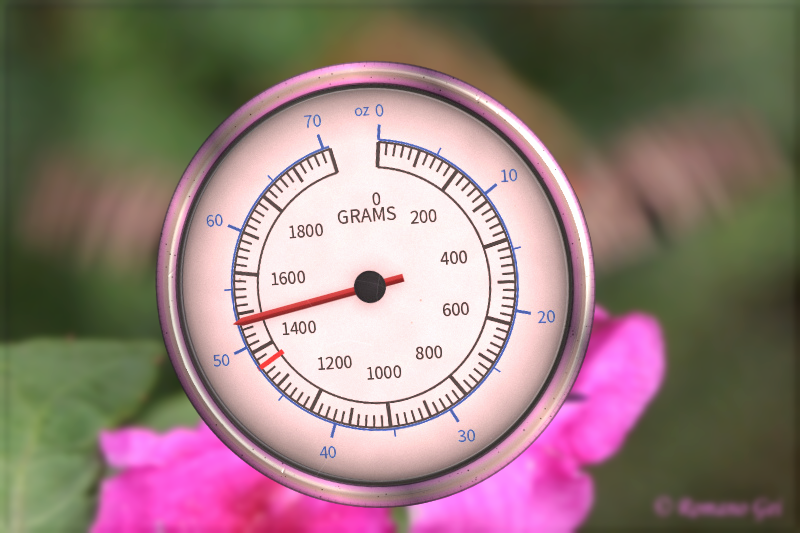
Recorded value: value=1480 unit=g
